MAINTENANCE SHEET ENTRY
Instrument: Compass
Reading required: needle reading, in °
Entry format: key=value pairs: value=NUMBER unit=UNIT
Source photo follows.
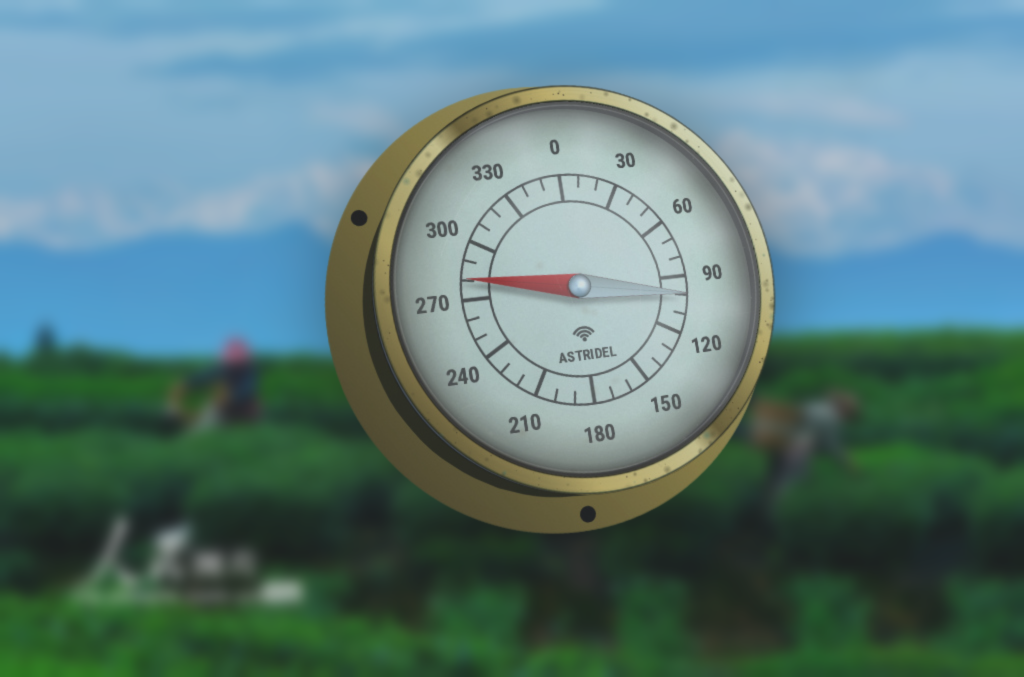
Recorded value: value=280 unit=°
